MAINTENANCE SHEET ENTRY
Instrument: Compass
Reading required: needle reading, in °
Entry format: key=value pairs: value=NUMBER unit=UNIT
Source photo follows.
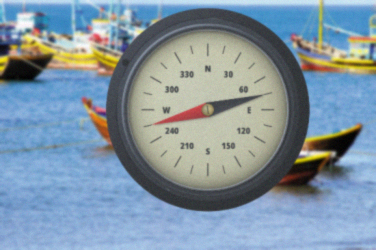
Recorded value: value=255 unit=°
